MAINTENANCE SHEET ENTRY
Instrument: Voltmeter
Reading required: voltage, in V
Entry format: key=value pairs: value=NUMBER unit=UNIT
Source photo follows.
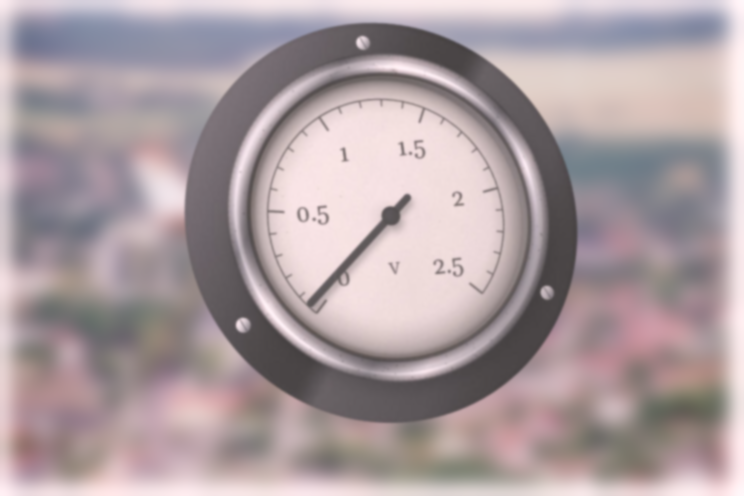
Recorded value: value=0.05 unit=V
